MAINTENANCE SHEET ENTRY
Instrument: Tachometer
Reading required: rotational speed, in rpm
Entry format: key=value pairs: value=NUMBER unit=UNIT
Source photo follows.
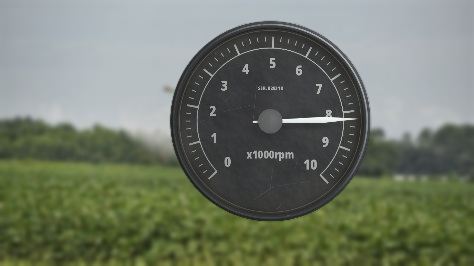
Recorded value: value=8200 unit=rpm
